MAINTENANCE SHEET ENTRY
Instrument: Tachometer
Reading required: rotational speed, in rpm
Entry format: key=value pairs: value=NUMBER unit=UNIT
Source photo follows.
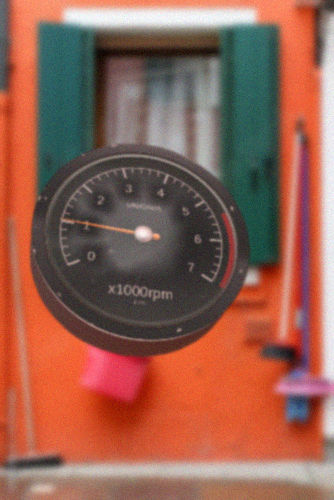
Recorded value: value=1000 unit=rpm
